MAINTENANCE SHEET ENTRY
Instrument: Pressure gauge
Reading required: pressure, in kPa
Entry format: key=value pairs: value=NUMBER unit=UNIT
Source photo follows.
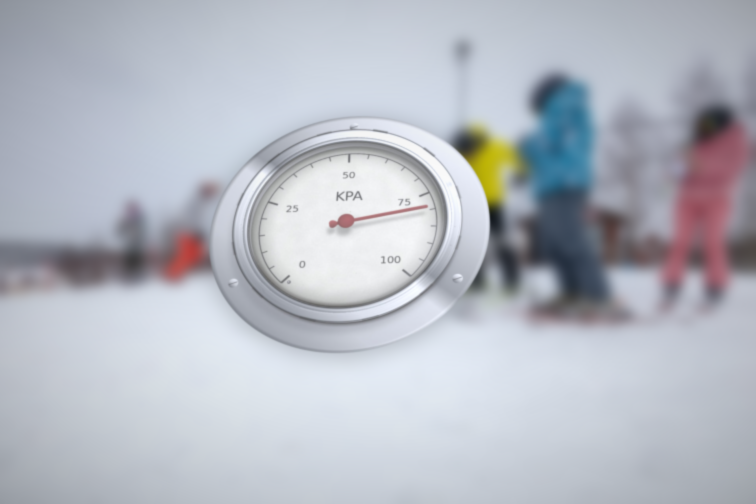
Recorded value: value=80 unit=kPa
